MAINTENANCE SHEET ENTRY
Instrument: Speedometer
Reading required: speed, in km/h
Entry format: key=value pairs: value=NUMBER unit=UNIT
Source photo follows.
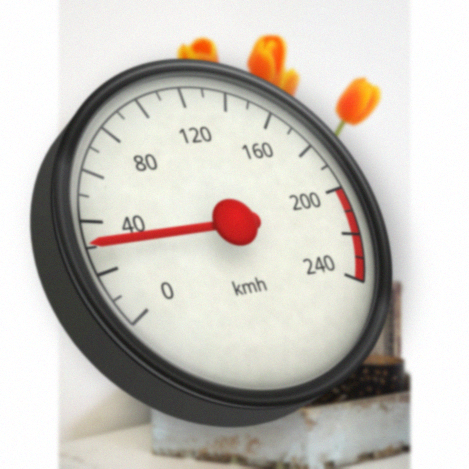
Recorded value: value=30 unit=km/h
